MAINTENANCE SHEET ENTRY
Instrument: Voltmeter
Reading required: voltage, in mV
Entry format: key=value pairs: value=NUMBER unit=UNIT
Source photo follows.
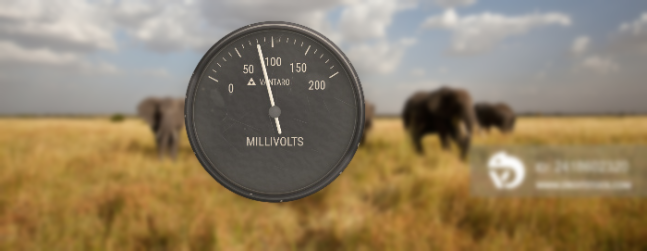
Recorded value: value=80 unit=mV
